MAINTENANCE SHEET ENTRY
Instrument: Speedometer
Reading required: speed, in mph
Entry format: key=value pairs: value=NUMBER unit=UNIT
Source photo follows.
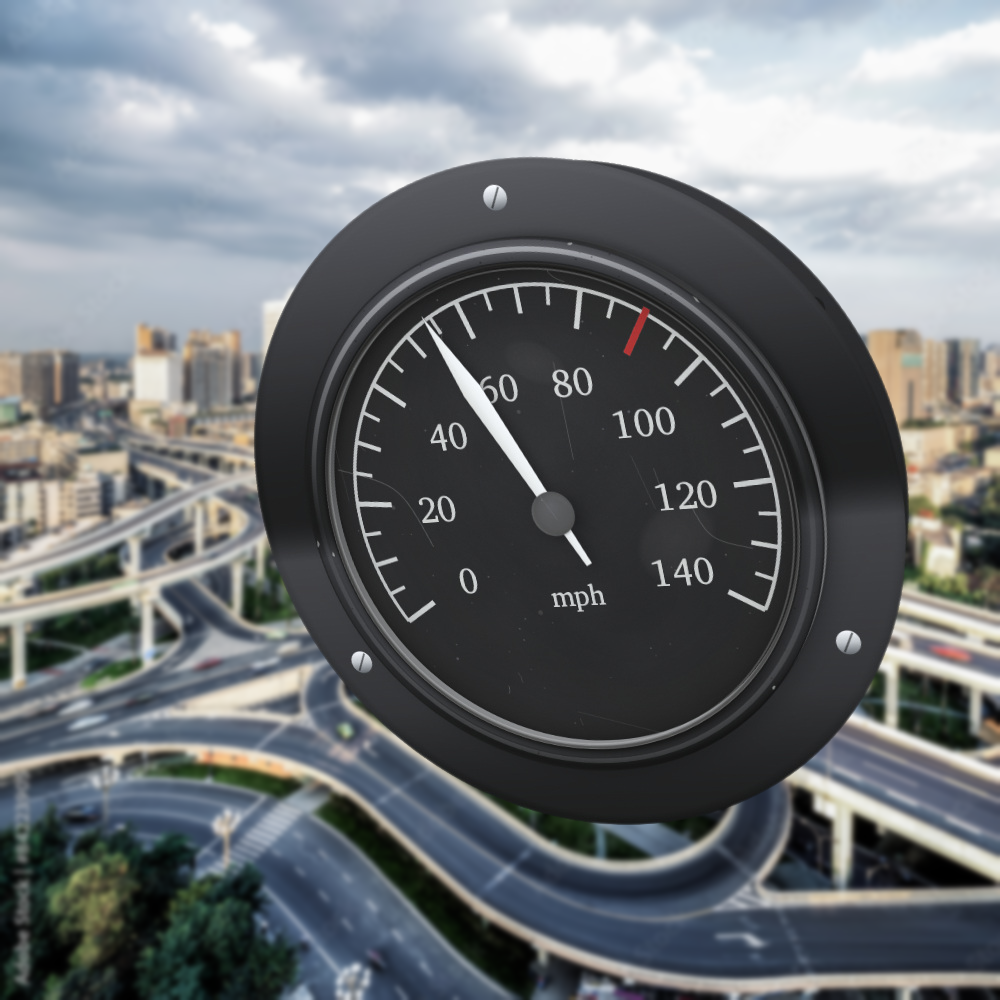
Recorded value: value=55 unit=mph
